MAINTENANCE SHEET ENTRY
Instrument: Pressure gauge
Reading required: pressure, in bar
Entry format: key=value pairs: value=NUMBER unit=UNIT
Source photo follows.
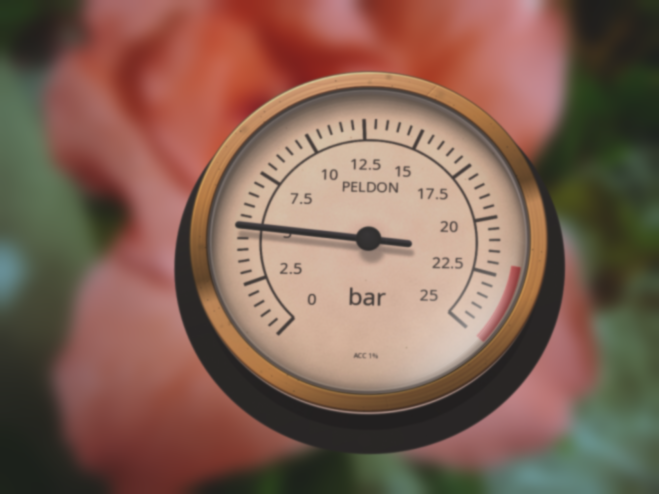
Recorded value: value=5 unit=bar
